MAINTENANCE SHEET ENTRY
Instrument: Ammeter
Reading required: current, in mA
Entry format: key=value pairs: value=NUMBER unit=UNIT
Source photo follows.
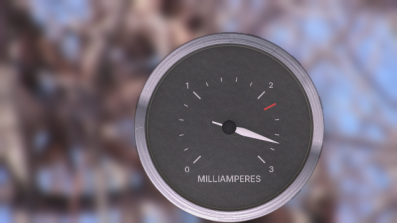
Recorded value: value=2.7 unit=mA
